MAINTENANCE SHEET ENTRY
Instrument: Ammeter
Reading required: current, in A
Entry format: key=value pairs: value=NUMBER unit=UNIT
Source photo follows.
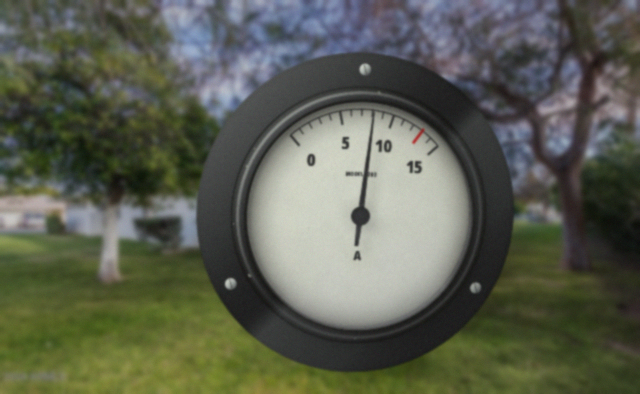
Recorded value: value=8 unit=A
